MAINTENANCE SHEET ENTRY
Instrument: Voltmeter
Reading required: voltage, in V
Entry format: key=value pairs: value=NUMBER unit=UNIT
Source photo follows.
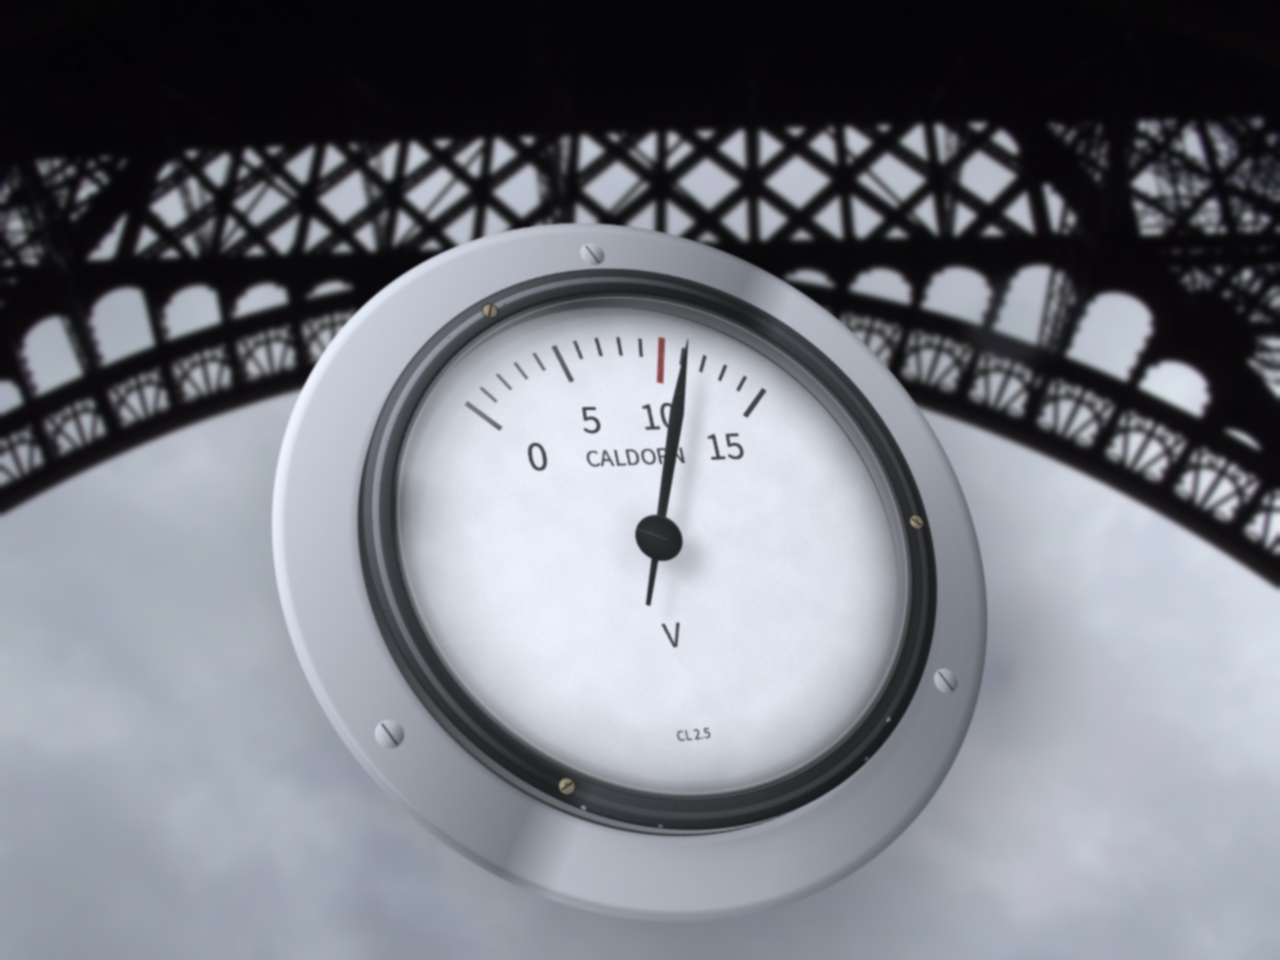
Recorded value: value=11 unit=V
